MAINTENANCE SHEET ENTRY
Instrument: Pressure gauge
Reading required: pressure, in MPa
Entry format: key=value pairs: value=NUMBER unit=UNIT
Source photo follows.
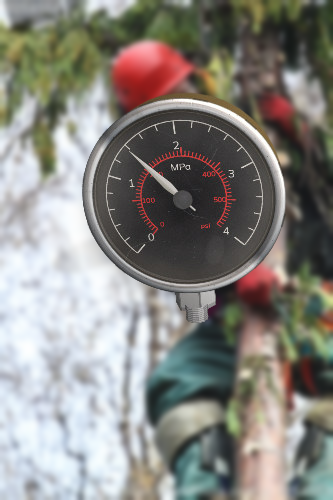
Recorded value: value=1.4 unit=MPa
